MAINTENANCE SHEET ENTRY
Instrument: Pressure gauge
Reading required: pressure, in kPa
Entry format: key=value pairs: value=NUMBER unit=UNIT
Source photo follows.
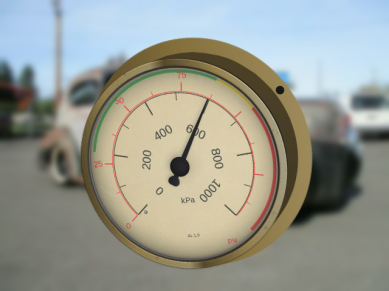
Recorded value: value=600 unit=kPa
